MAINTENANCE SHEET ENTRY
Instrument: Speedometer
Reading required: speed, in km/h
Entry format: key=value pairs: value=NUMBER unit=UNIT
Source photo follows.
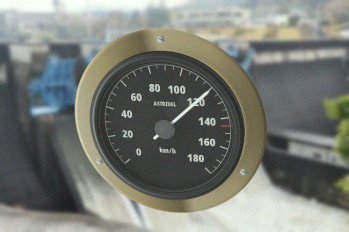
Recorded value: value=120 unit=km/h
